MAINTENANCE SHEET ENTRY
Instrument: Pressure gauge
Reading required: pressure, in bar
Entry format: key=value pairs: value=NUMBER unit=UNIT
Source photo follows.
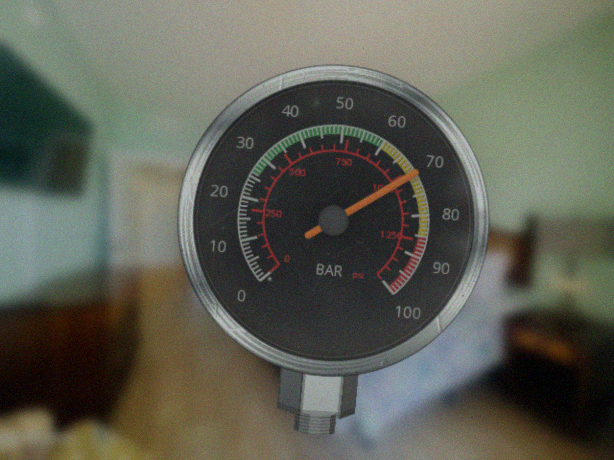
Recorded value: value=70 unit=bar
